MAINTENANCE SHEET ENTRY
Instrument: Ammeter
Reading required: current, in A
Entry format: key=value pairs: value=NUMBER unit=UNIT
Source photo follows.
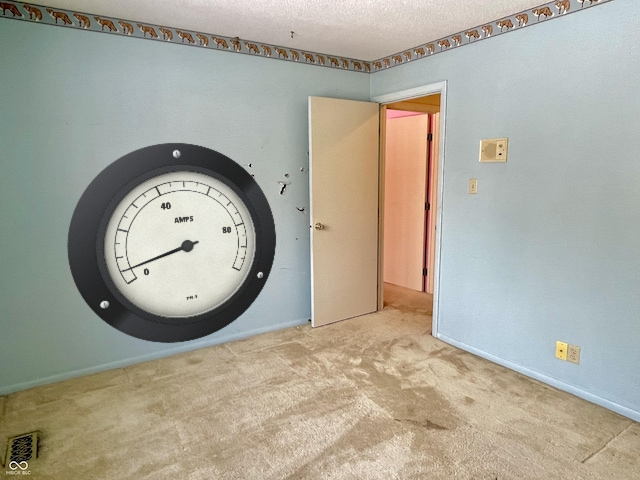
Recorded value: value=5 unit=A
